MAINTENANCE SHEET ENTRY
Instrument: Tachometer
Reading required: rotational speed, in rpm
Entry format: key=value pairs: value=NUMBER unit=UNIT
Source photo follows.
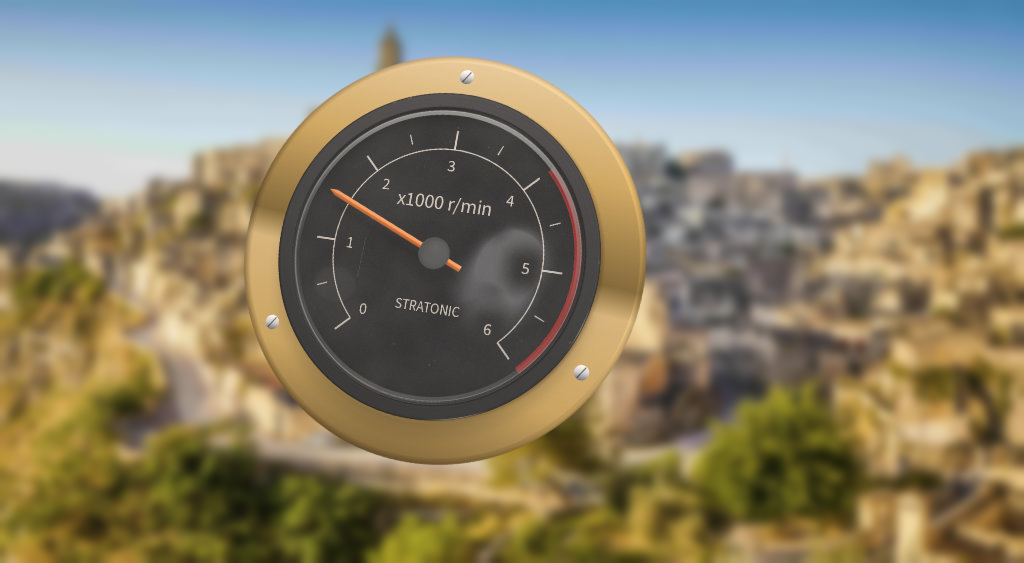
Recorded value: value=1500 unit=rpm
